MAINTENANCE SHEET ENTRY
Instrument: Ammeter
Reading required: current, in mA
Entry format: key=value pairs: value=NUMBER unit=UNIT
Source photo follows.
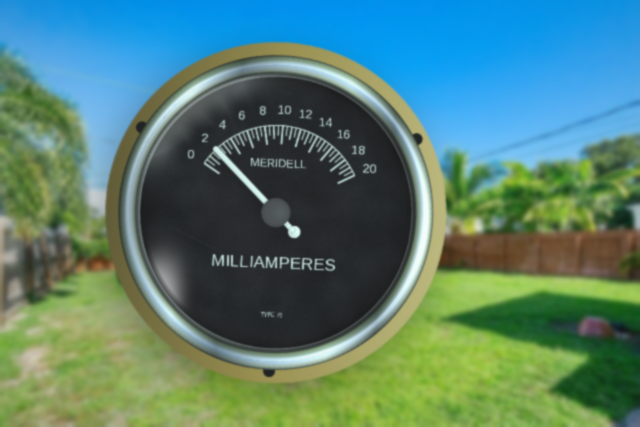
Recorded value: value=2 unit=mA
